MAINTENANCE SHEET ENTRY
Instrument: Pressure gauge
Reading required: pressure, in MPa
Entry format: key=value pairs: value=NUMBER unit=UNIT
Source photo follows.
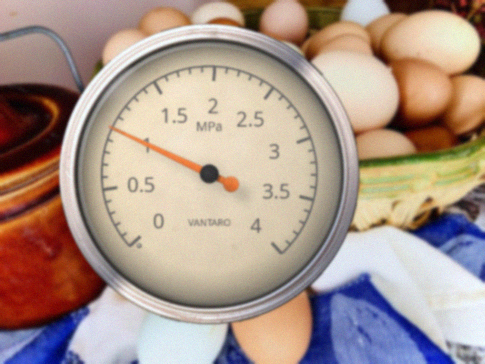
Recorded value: value=1 unit=MPa
